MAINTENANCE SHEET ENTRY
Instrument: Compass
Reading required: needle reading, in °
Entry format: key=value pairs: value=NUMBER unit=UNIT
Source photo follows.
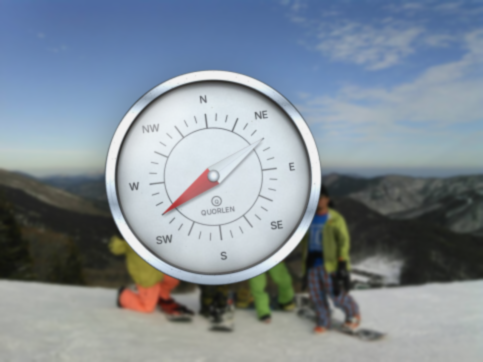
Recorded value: value=240 unit=°
